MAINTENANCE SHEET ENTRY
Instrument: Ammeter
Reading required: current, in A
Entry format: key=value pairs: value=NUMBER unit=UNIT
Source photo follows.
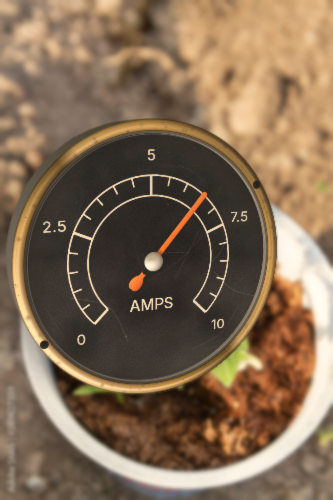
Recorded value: value=6.5 unit=A
